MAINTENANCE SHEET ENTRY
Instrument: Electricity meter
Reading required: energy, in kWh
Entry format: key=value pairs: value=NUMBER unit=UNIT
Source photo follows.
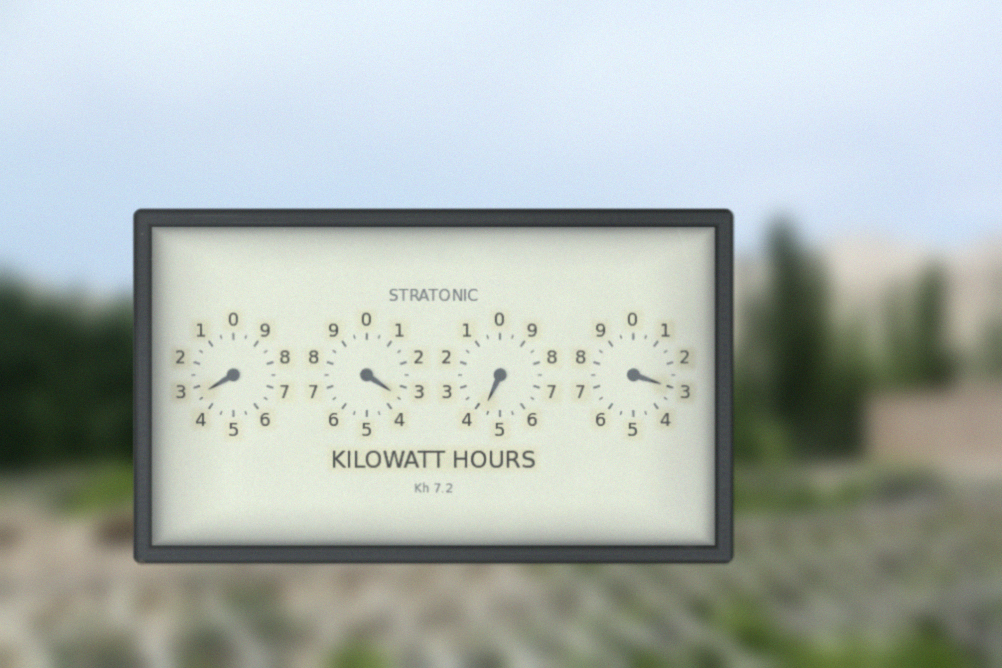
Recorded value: value=3343 unit=kWh
